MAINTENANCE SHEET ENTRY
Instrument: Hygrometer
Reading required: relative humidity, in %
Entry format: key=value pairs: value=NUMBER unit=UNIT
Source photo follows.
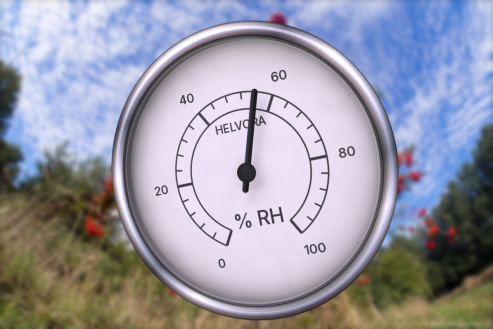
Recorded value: value=56 unit=%
